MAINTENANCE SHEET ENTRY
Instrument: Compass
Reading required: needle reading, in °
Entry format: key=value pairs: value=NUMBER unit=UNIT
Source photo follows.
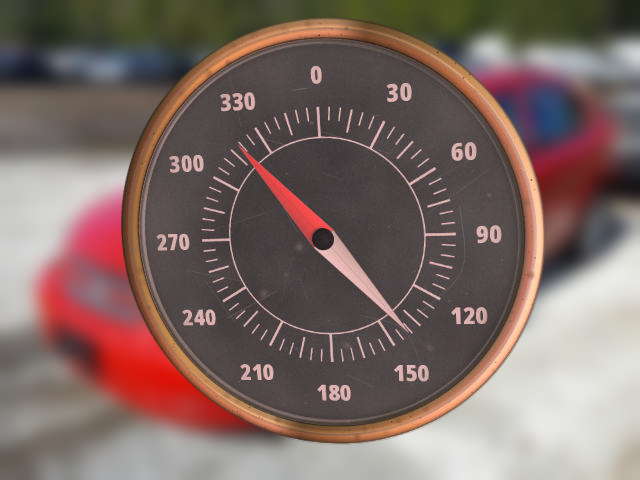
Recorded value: value=320 unit=°
